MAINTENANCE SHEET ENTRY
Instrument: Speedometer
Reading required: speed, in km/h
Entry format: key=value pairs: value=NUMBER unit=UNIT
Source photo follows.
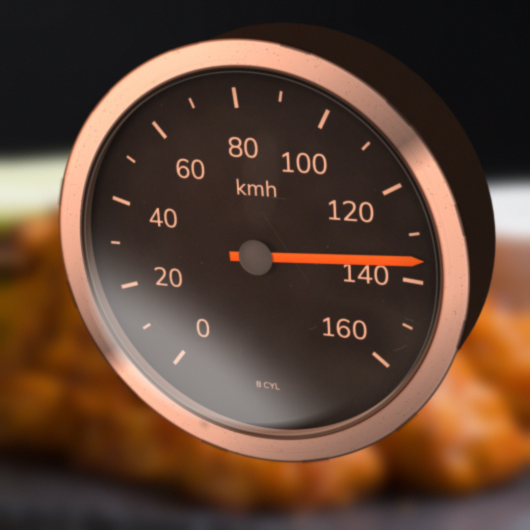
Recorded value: value=135 unit=km/h
